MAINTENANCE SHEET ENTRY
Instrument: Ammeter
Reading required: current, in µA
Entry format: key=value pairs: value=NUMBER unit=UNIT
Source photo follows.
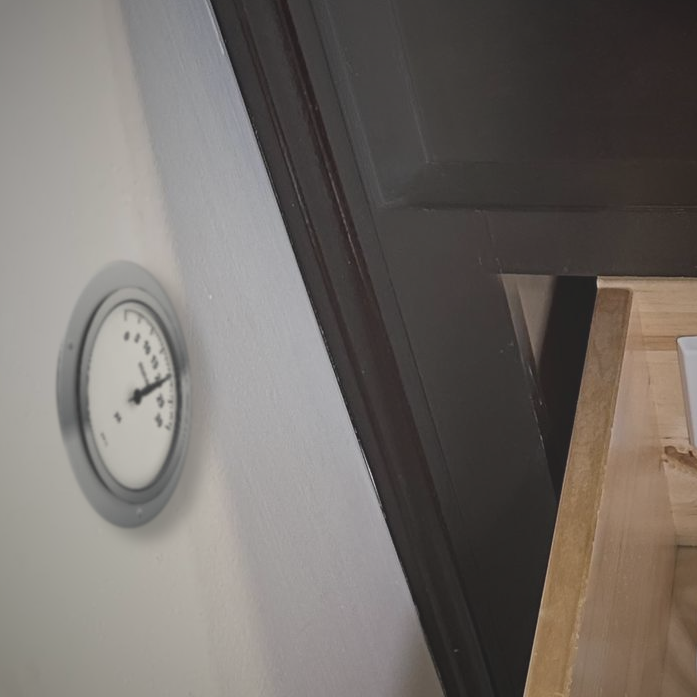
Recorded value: value=20 unit=µA
